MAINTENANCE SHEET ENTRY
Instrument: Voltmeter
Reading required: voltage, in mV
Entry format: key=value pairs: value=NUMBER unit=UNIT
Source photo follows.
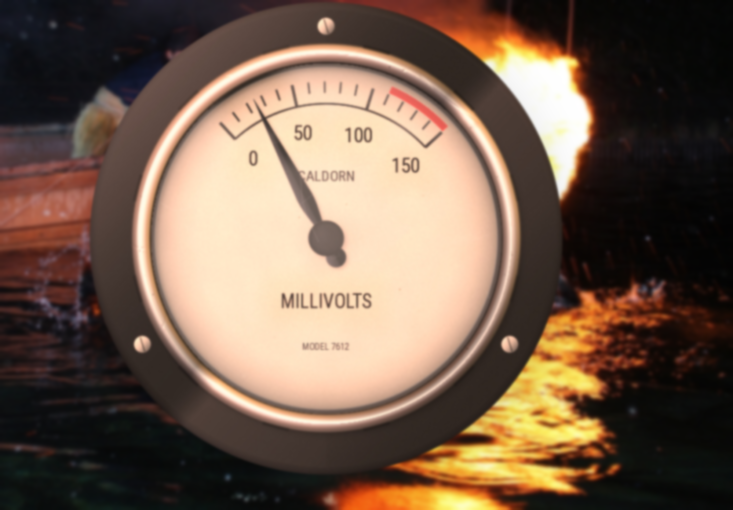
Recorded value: value=25 unit=mV
